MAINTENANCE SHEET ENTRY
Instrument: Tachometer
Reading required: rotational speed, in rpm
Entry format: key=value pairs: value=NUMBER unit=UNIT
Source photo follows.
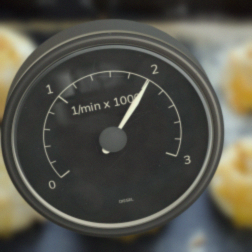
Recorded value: value=2000 unit=rpm
